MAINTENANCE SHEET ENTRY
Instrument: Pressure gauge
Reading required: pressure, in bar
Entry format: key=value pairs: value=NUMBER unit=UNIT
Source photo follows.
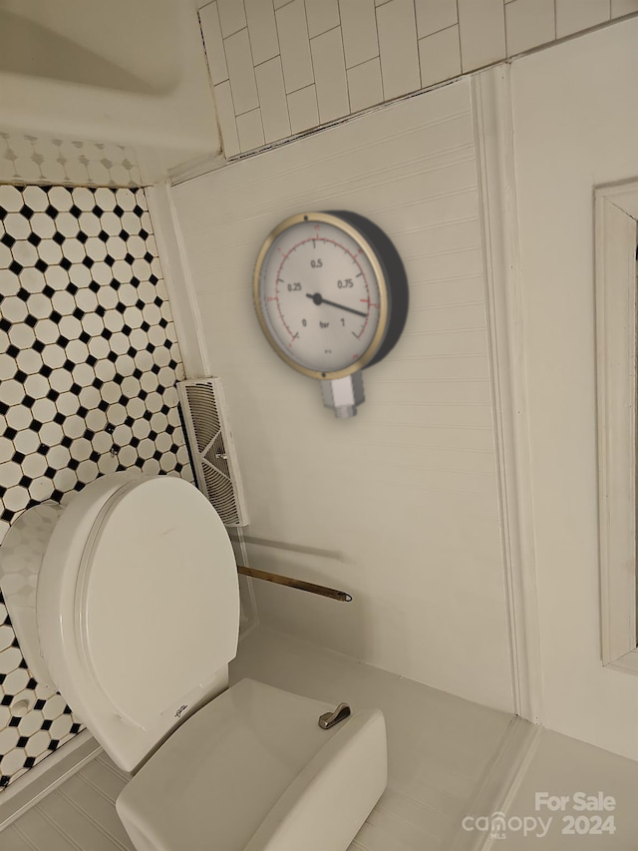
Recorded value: value=0.9 unit=bar
